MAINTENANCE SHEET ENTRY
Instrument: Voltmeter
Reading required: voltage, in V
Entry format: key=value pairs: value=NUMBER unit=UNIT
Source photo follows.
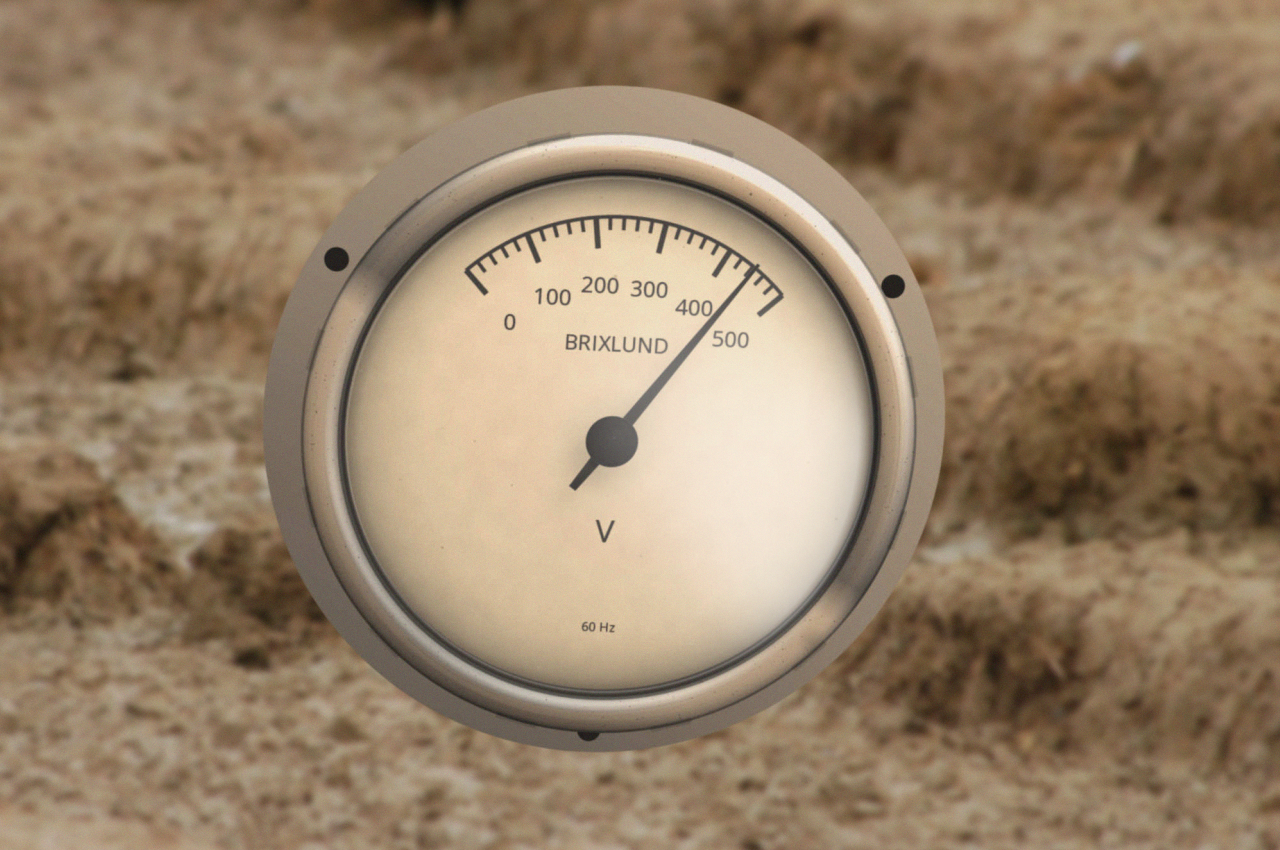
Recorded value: value=440 unit=V
